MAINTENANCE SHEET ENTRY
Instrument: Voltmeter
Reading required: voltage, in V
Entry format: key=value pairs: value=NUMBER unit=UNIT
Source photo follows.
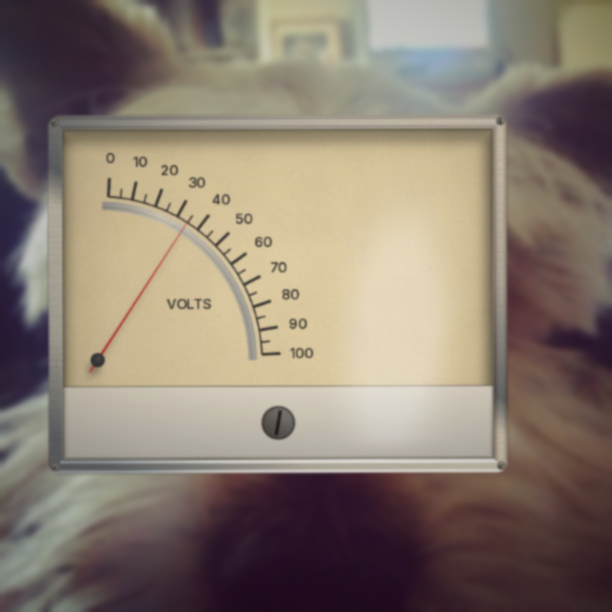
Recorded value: value=35 unit=V
